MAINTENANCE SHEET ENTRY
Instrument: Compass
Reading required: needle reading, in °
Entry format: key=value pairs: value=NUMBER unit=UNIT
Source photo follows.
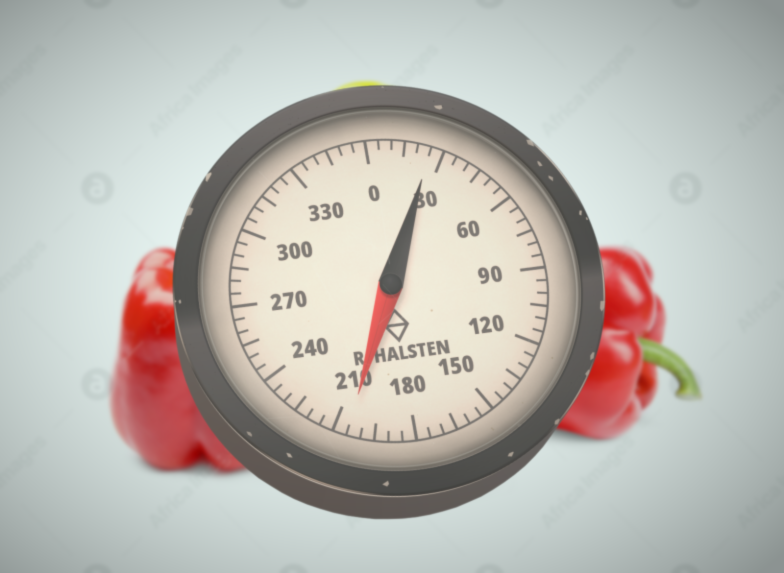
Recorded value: value=205 unit=°
